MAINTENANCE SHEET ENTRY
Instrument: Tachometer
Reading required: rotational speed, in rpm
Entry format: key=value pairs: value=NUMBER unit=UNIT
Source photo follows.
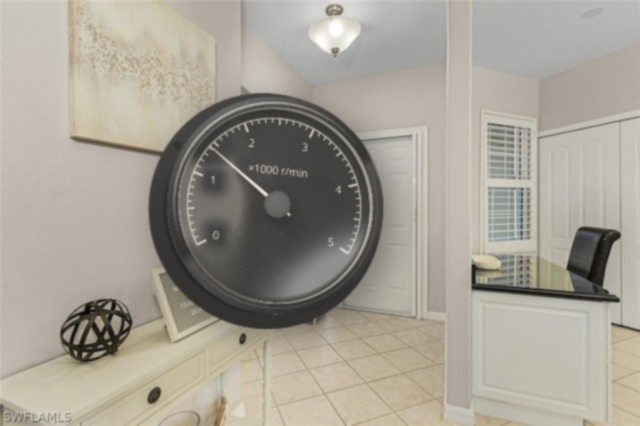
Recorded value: value=1400 unit=rpm
